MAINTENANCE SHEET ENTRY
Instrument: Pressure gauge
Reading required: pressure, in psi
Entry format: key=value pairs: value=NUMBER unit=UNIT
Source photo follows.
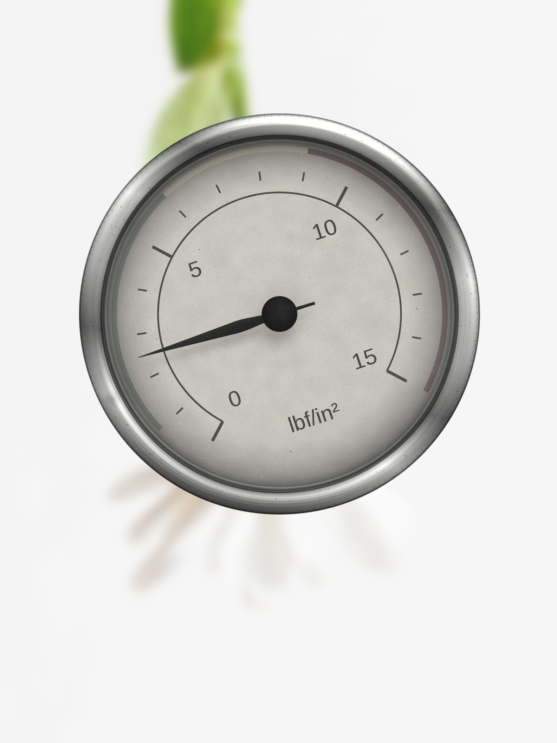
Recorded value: value=2.5 unit=psi
